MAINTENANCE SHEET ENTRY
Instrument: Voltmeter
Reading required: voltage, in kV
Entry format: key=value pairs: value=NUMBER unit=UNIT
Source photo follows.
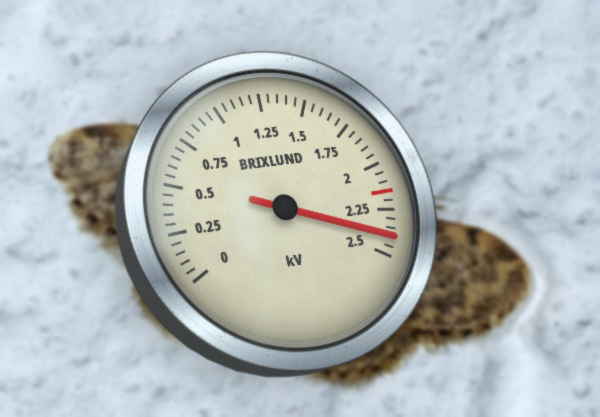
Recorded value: value=2.4 unit=kV
